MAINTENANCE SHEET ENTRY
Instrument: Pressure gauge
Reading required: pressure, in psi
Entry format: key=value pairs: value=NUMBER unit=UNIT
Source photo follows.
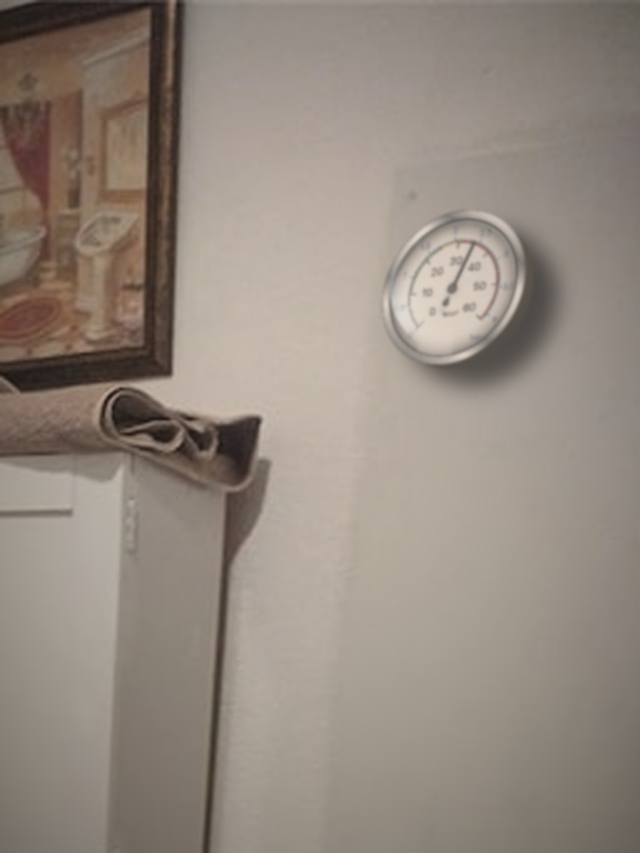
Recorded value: value=35 unit=psi
